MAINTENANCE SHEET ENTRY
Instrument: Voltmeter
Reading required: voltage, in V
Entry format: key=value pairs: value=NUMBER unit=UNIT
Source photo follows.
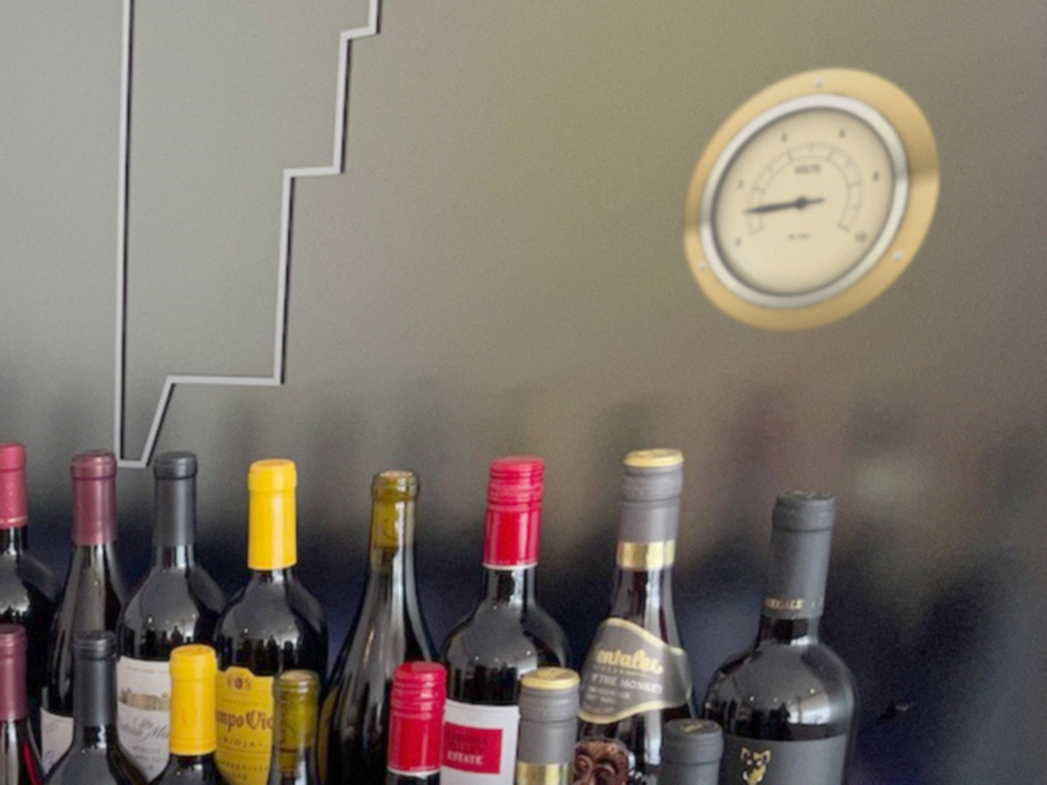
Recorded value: value=1 unit=V
